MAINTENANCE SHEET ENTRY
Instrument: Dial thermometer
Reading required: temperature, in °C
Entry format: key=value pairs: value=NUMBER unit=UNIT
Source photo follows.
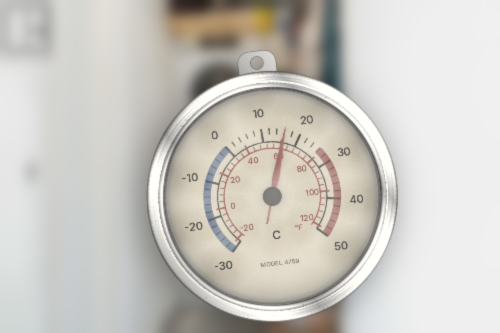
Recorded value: value=16 unit=°C
